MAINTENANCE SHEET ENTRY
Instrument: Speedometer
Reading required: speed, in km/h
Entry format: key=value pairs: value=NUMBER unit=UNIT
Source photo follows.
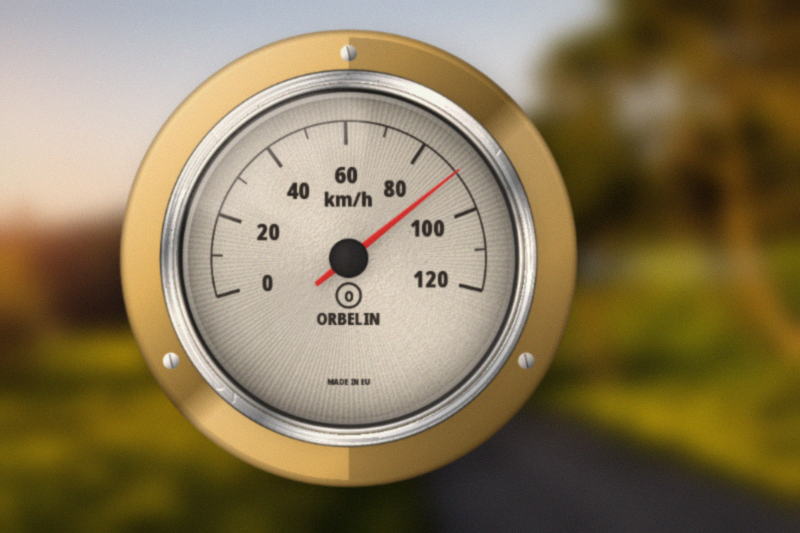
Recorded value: value=90 unit=km/h
